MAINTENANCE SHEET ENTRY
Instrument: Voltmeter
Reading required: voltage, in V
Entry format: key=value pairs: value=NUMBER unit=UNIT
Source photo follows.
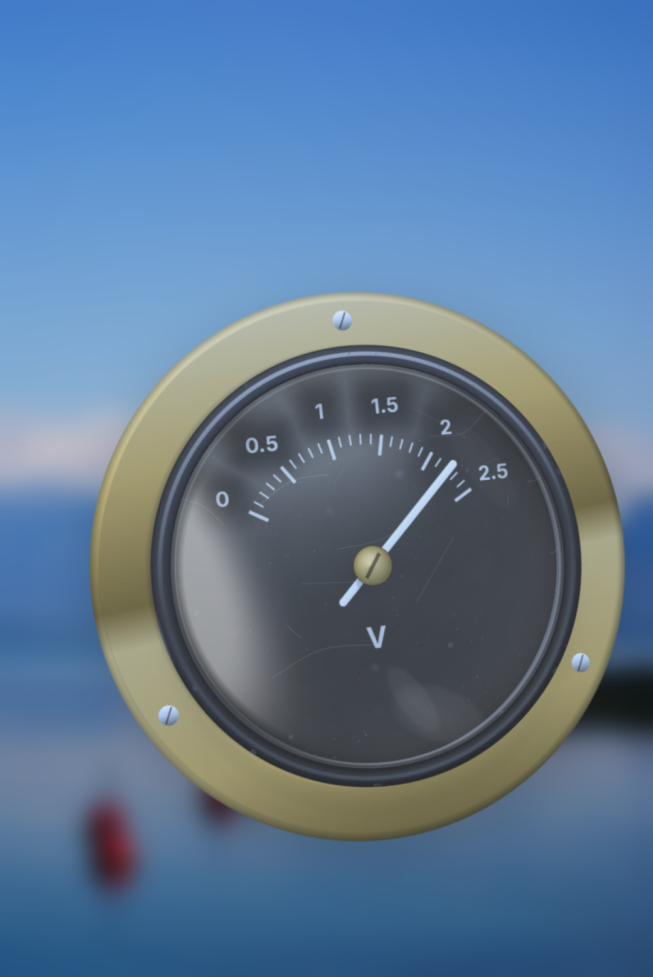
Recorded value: value=2.2 unit=V
